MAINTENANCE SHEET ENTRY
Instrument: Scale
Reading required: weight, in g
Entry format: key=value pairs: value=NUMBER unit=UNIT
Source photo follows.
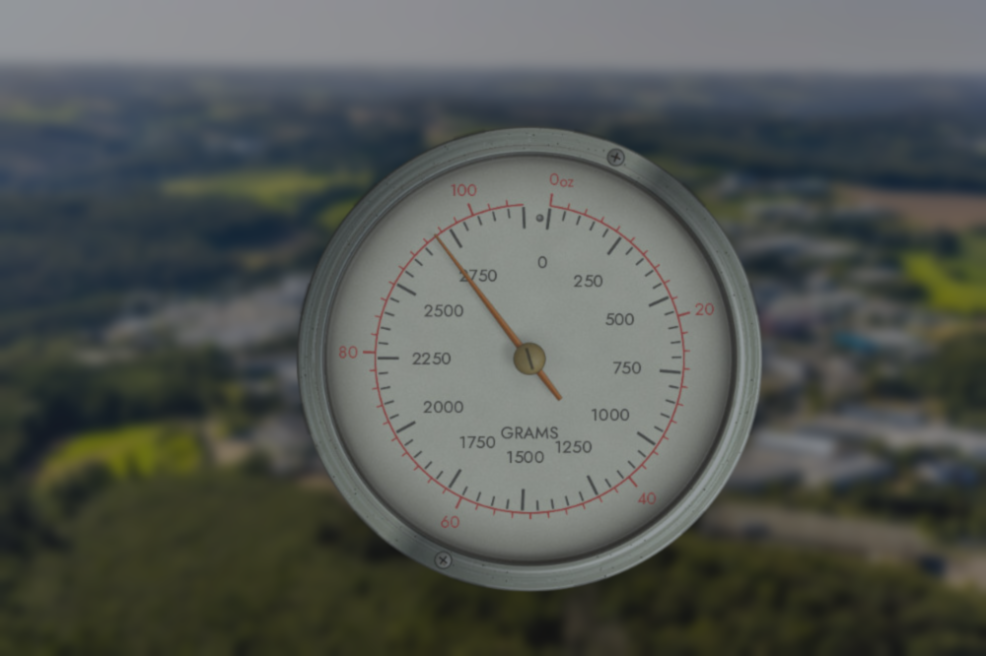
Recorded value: value=2700 unit=g
